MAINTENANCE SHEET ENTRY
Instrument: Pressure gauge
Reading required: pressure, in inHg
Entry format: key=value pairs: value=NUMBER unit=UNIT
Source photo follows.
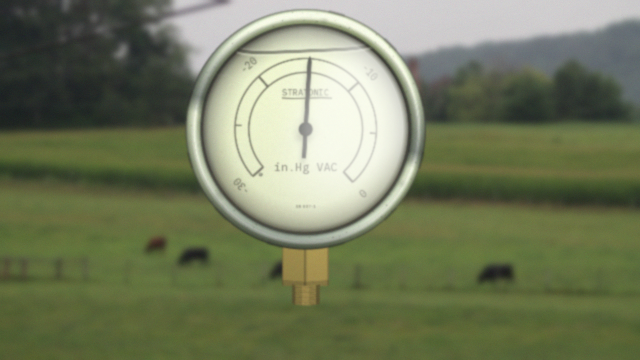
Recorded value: value=-15 unit=inHg
